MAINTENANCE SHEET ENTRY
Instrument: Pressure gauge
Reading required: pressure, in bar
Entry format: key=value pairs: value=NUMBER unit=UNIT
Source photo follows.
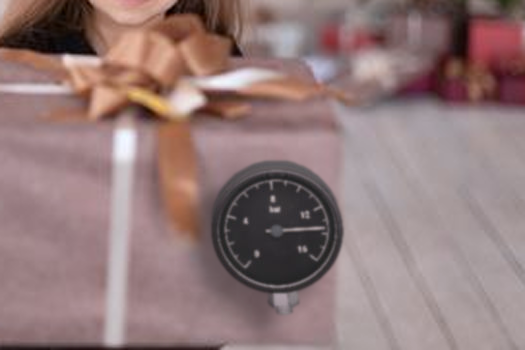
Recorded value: value=13.5 unit=bar
